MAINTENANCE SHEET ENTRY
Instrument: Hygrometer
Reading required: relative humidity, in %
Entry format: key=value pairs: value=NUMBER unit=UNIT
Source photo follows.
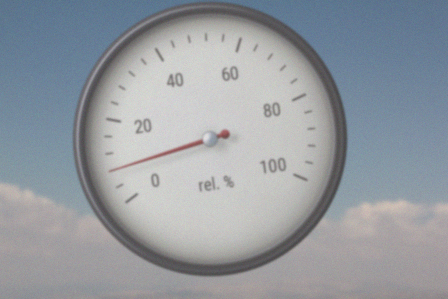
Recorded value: value=8 unit=%
